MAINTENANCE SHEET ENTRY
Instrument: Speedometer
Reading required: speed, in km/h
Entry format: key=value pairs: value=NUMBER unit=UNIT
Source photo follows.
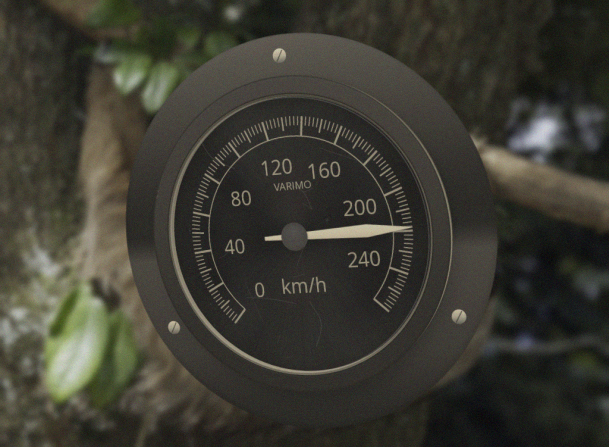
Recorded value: value=218 unit=km/h
